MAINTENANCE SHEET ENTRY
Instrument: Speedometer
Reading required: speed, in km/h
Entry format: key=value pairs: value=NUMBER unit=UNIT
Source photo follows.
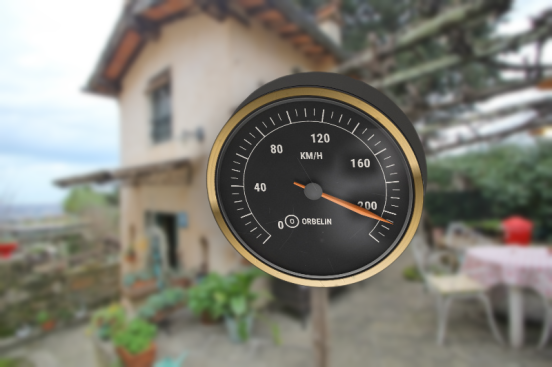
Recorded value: value=205 unit=km/h
